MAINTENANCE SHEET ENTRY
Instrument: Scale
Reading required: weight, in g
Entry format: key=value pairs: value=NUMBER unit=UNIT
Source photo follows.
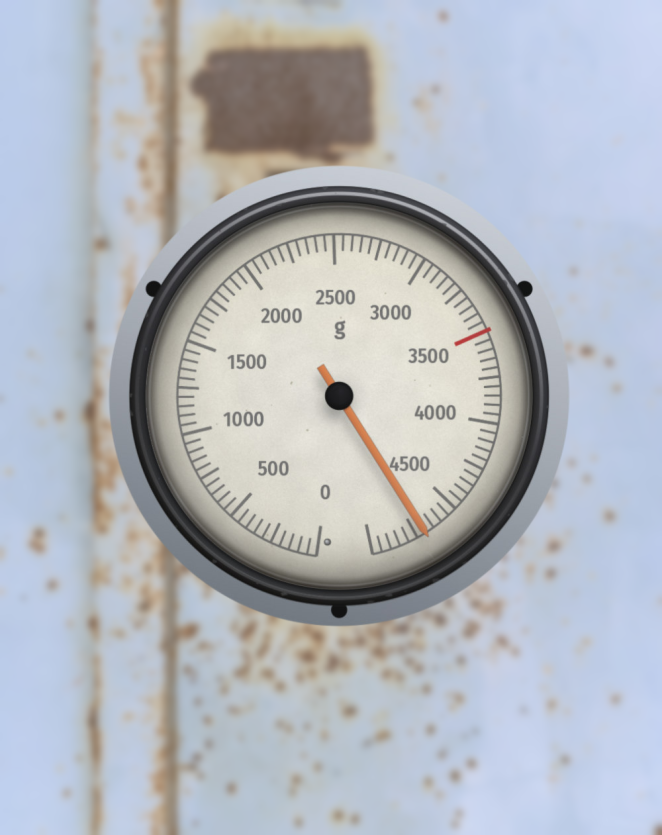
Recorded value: value=4700 unit=g
